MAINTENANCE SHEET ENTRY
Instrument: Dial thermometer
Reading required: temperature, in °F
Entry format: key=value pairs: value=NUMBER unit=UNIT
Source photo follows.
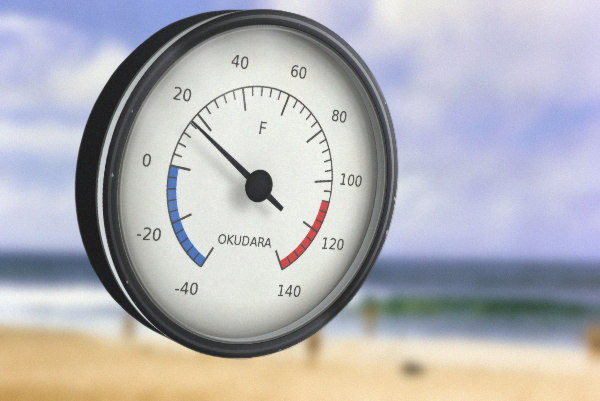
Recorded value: value=16 unit=°F
